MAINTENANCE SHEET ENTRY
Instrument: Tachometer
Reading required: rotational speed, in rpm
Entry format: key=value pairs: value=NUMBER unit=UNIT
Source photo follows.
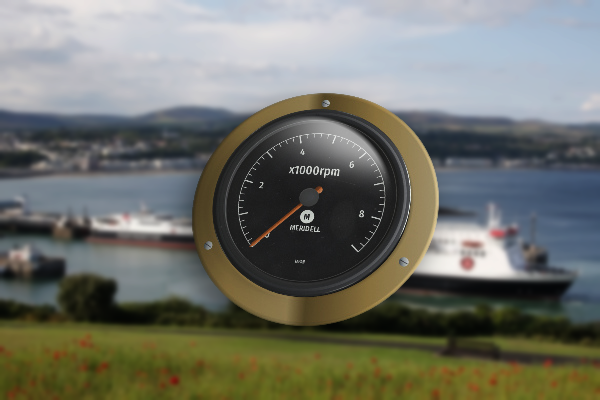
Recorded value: value=0 unit=rpm
